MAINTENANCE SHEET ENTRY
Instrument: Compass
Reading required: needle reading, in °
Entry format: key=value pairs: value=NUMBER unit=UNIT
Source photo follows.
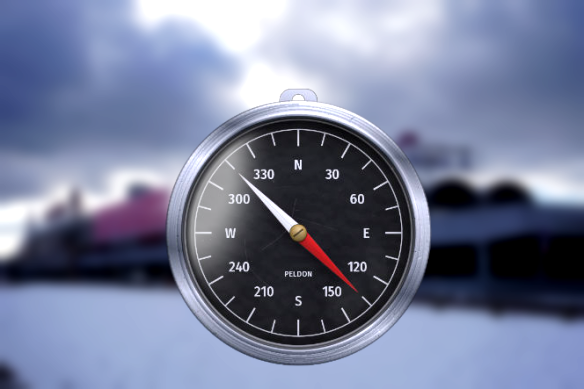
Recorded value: value=135 unit=°
